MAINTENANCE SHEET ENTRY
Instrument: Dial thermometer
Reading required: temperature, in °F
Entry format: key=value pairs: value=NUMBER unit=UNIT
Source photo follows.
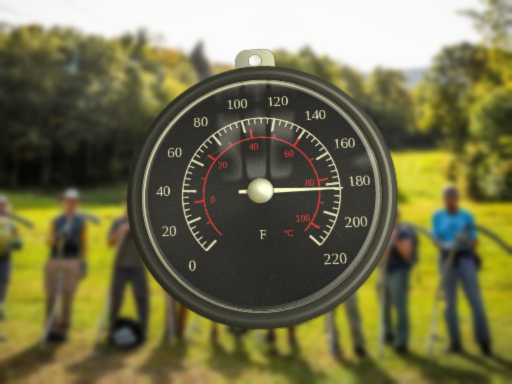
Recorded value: value=184 unit=°F
